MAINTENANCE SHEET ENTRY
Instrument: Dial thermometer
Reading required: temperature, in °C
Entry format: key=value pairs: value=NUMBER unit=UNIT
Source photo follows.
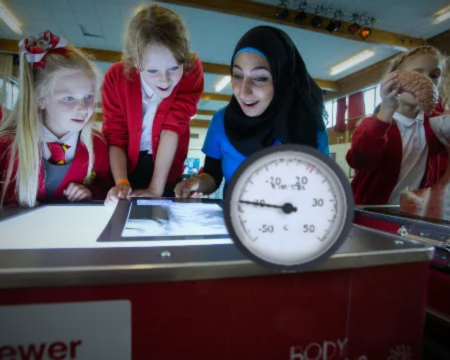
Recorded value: value=-30 unit=°C
